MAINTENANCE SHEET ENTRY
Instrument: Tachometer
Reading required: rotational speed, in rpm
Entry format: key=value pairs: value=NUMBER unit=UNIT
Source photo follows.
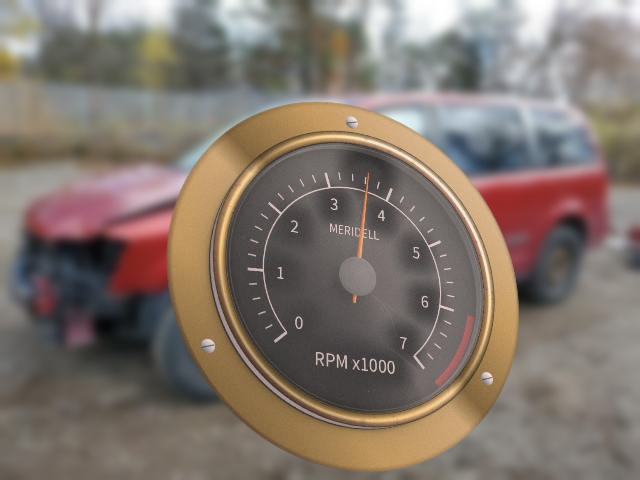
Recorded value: value=3600 unit=rpm
